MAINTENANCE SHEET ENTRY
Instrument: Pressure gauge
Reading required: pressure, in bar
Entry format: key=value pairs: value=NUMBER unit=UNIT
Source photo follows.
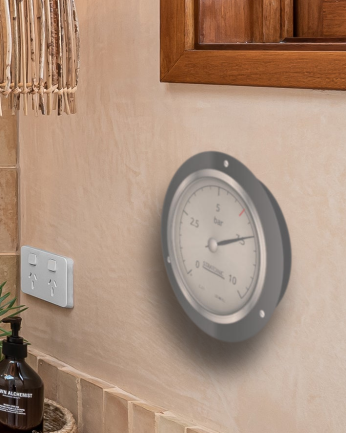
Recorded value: value=7.5 unit=bar
